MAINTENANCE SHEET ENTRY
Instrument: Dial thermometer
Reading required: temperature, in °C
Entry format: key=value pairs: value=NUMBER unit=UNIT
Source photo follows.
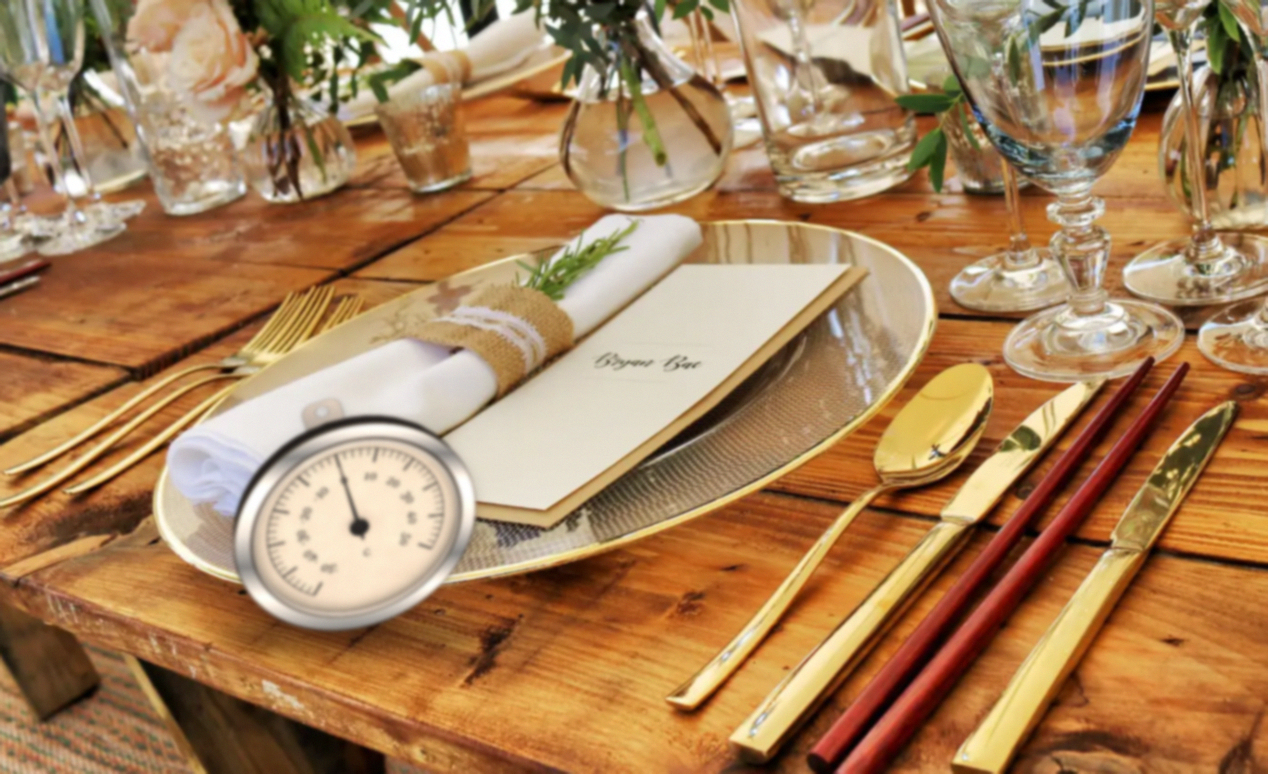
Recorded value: value=0 unit=°C
